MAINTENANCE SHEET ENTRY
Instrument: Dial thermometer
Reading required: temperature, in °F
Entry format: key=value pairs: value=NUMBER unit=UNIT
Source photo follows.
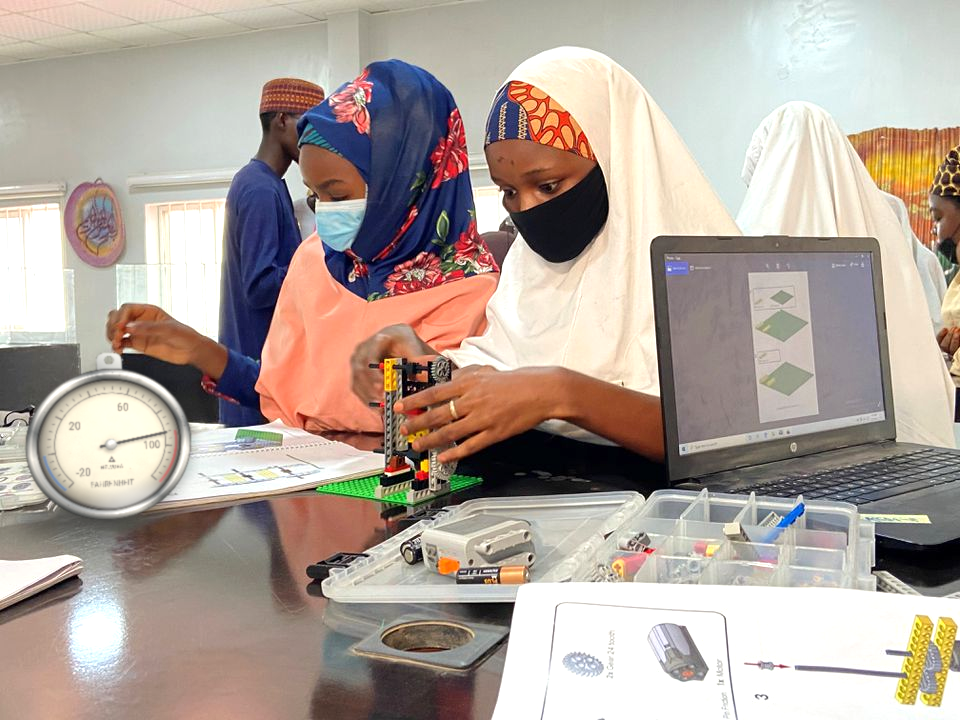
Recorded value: value=92 unit=°F
